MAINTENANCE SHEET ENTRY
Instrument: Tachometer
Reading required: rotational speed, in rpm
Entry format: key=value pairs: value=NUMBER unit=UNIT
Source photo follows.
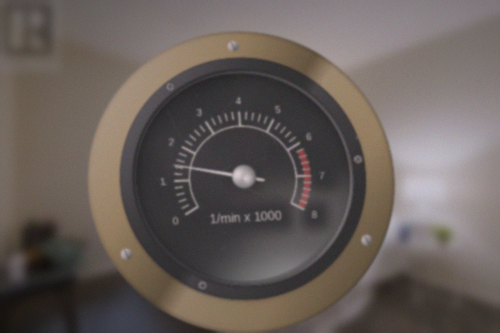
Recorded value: value=1400 unit=rpm
